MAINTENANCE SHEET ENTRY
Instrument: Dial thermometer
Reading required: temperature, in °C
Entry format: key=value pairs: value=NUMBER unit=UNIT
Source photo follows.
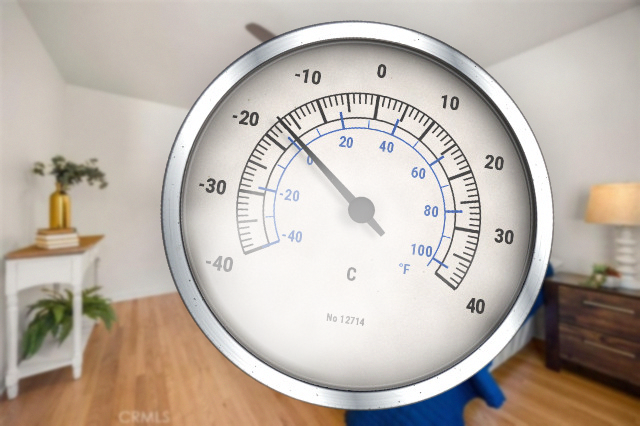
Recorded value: value=-17 unit=°C
